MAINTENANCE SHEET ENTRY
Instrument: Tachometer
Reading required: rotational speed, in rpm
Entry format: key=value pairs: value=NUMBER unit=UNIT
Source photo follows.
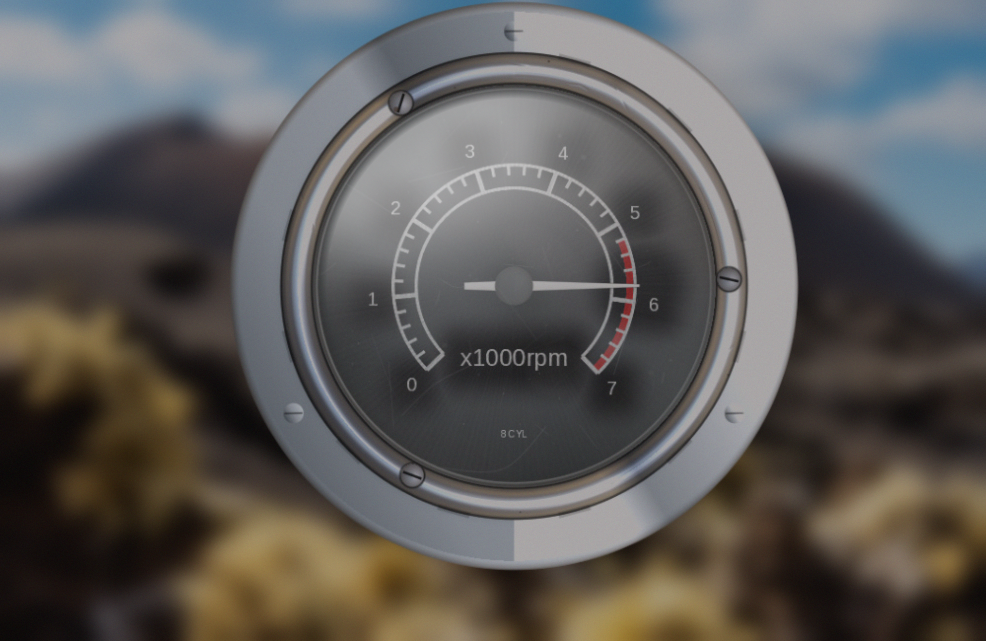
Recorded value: value=5800 unit=rpm
